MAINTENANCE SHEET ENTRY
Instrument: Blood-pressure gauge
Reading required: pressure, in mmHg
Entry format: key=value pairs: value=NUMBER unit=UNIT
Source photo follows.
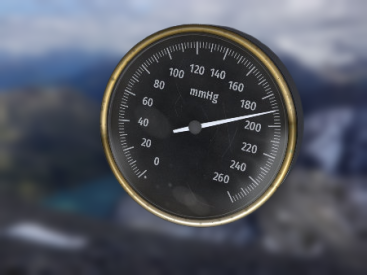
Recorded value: value=190 unit=mmHg
